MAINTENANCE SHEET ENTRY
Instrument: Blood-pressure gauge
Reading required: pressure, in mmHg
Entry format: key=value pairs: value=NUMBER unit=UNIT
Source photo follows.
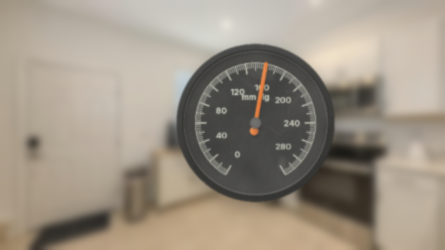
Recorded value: value=160 unit=mmHg
